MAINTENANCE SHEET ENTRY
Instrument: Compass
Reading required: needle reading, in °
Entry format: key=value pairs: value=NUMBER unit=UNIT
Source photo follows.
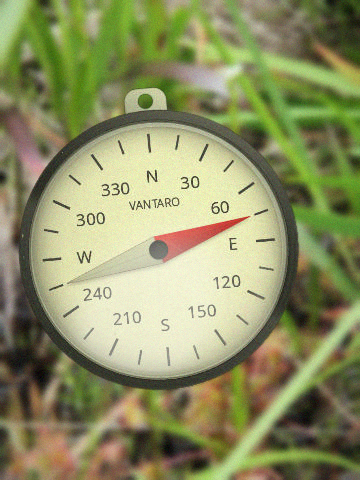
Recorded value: value=75 unit=°
